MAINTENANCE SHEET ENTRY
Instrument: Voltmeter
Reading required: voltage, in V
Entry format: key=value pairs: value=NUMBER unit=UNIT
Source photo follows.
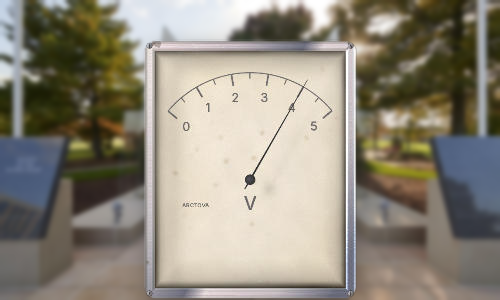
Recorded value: value=4 unit=V
